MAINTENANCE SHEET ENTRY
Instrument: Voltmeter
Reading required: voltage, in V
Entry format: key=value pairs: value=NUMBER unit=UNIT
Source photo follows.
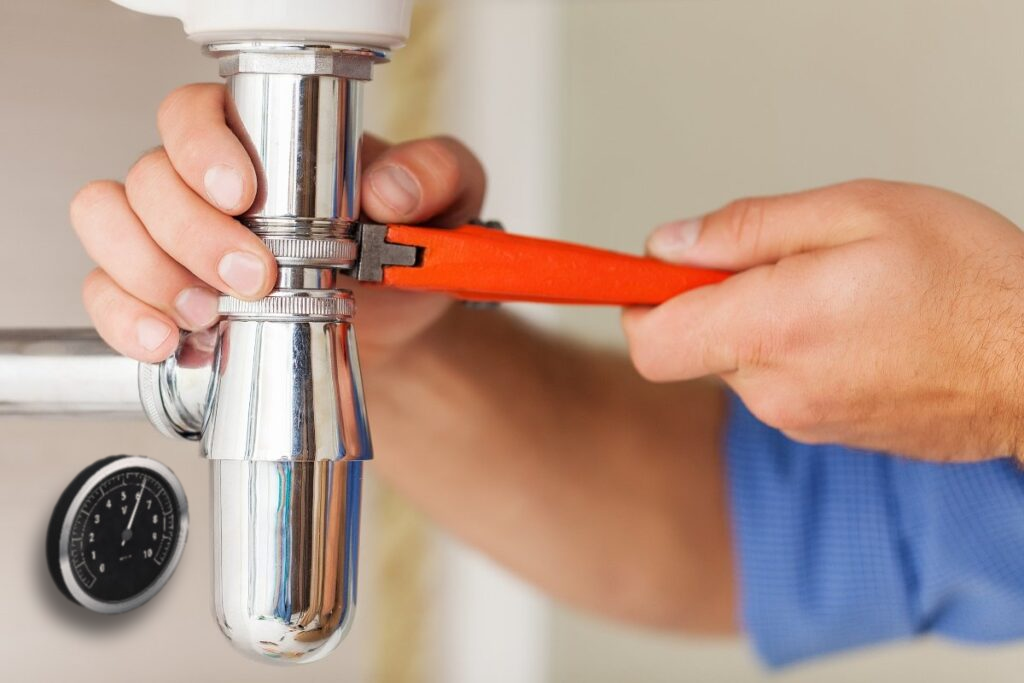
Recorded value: value=6 unit=V
